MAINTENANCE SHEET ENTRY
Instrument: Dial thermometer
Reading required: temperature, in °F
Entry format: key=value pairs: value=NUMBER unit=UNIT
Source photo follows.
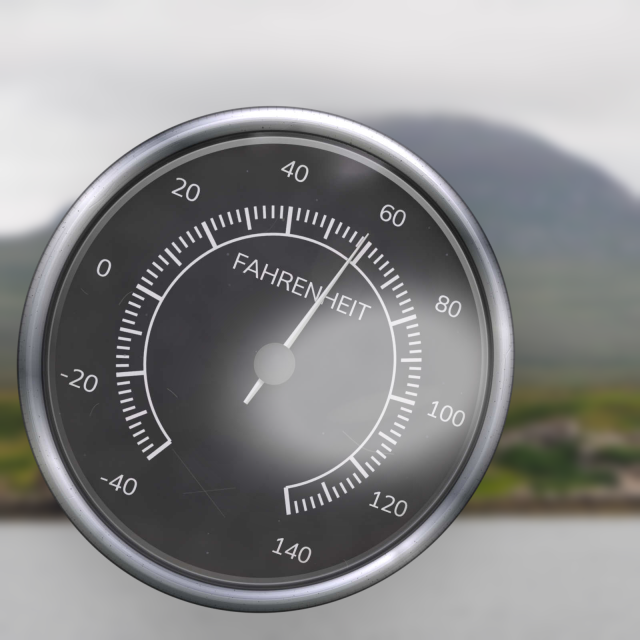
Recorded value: value=58 unit=°F
